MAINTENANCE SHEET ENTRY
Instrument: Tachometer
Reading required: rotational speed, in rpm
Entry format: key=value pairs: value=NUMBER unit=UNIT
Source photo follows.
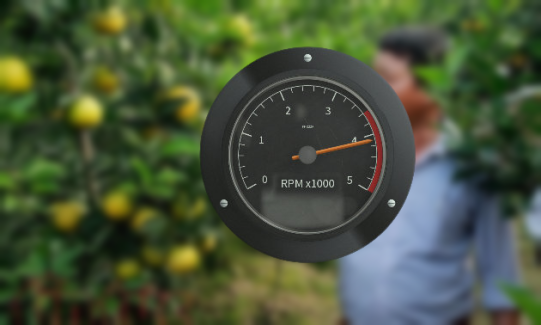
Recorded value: value=4100 unit=rpm
